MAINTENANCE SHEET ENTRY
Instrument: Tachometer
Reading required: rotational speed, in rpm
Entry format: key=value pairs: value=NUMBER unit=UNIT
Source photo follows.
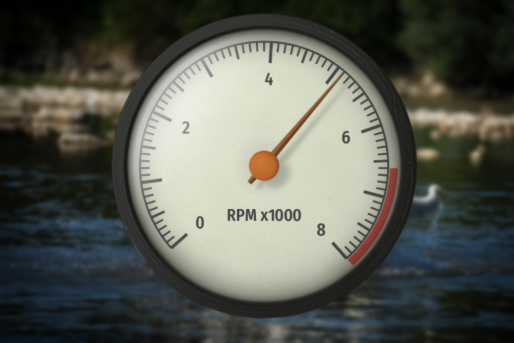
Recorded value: value=5100 unit=rpm
